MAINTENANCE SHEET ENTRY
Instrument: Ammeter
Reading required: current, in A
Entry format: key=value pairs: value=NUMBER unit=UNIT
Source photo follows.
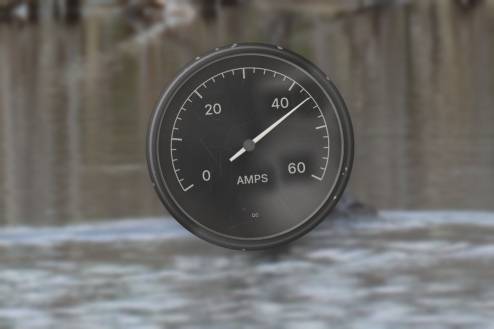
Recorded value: value=44 unit=A
